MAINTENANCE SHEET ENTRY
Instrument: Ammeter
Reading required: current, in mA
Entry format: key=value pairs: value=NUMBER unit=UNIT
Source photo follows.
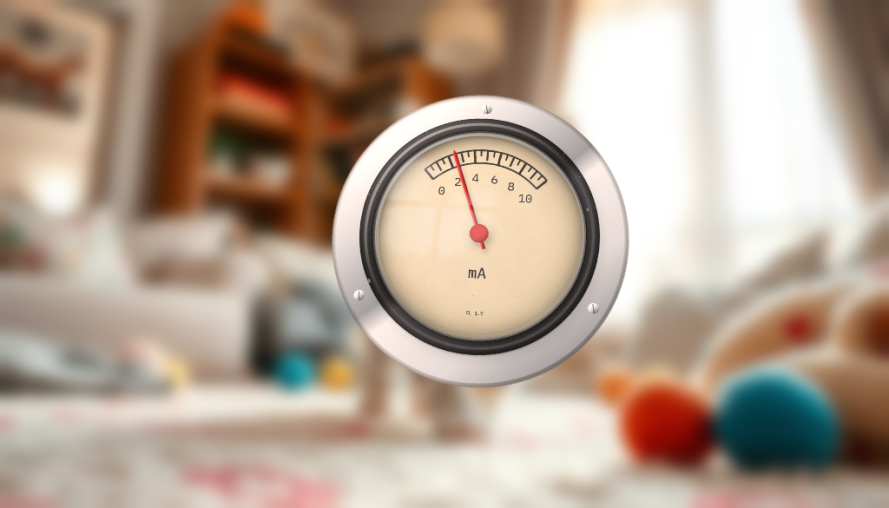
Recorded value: value=2.5 unit=mA
